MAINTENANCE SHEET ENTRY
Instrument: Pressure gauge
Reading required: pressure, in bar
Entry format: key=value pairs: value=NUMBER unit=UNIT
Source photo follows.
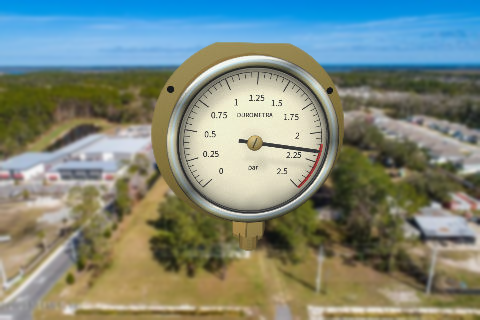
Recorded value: value=2.15 unit=bar
